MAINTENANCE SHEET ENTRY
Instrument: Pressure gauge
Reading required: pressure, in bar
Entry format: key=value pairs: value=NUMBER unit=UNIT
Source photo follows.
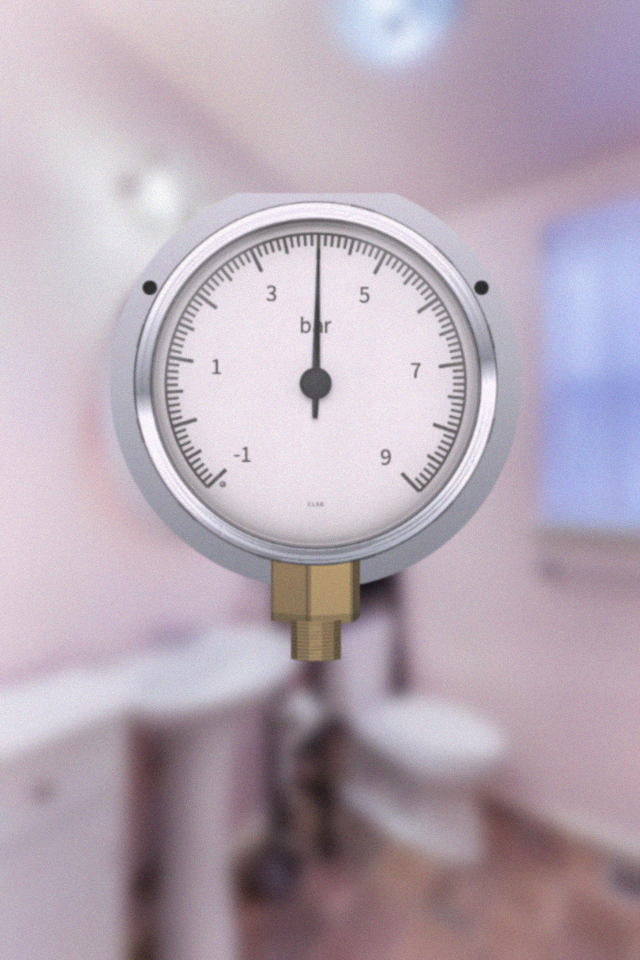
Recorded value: value=4 unit=bar
